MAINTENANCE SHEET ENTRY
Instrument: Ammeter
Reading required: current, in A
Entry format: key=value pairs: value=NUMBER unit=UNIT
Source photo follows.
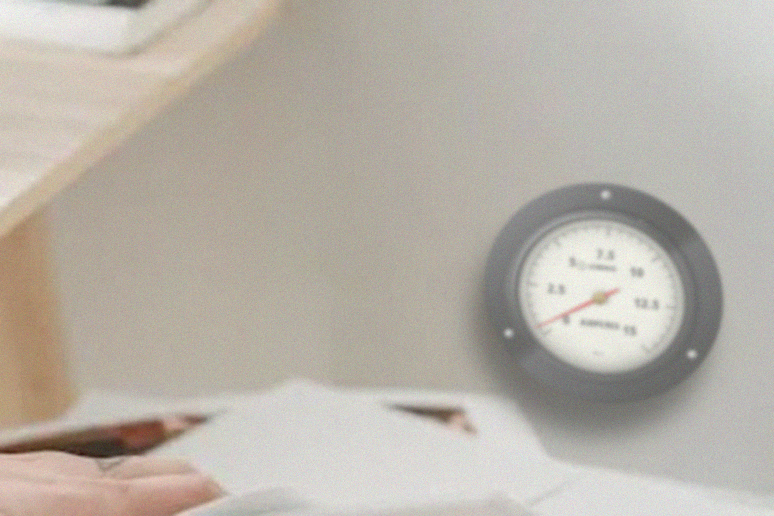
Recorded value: value=0.5 unit=A
